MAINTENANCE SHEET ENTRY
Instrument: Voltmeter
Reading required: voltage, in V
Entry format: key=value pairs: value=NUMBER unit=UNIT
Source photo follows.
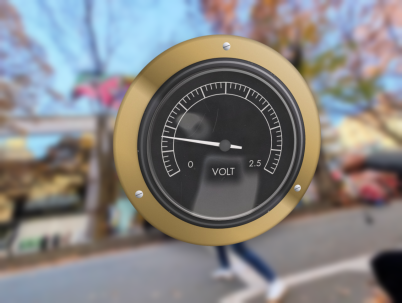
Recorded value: value=0.4 unit=V
